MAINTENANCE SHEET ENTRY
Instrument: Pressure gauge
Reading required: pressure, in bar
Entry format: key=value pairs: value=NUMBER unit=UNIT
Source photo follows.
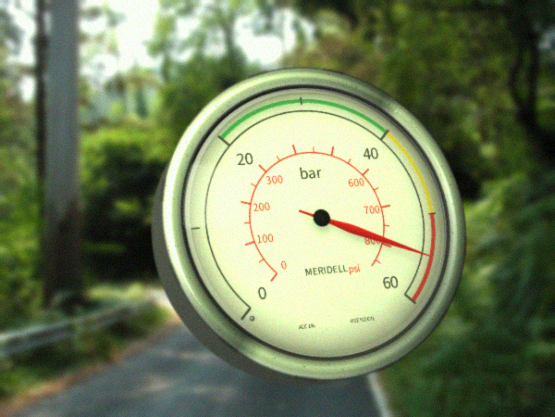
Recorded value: value=55 unit=bar
